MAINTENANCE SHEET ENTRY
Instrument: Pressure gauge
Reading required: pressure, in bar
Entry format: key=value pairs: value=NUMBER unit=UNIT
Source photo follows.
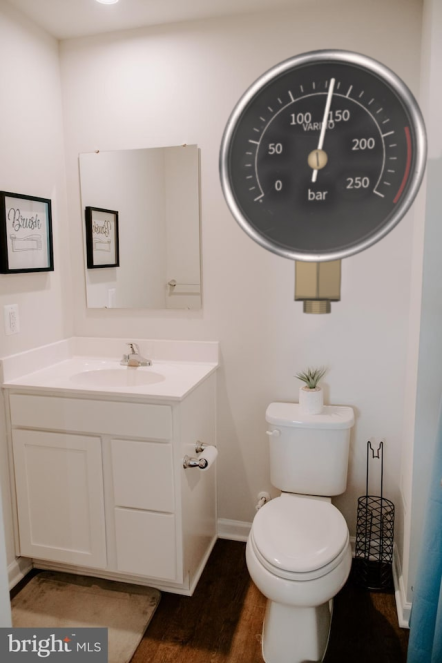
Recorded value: value=135 unit=bar
